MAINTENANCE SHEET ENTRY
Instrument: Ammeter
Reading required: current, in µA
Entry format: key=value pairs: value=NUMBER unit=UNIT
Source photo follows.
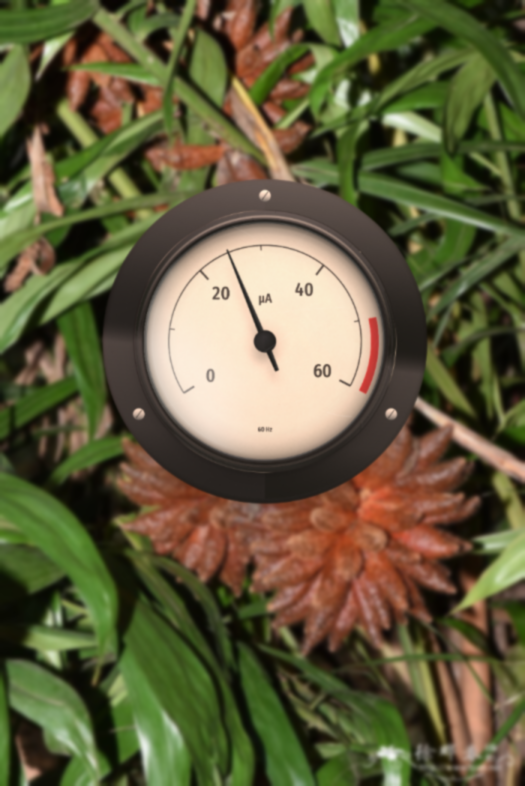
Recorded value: value=25 unit=µA
